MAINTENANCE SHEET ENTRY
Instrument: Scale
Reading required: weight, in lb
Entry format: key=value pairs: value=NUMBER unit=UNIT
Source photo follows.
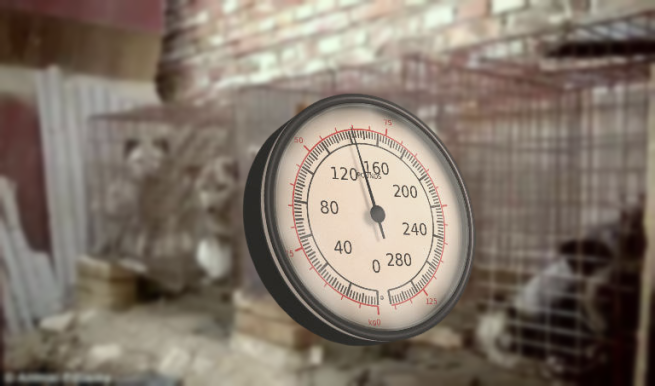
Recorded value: value=140 unit=lb
